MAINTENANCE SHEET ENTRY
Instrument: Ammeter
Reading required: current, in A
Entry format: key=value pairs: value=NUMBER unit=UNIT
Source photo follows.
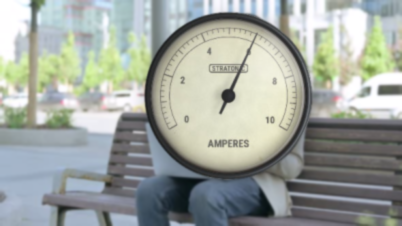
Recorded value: value=6 unit=A
